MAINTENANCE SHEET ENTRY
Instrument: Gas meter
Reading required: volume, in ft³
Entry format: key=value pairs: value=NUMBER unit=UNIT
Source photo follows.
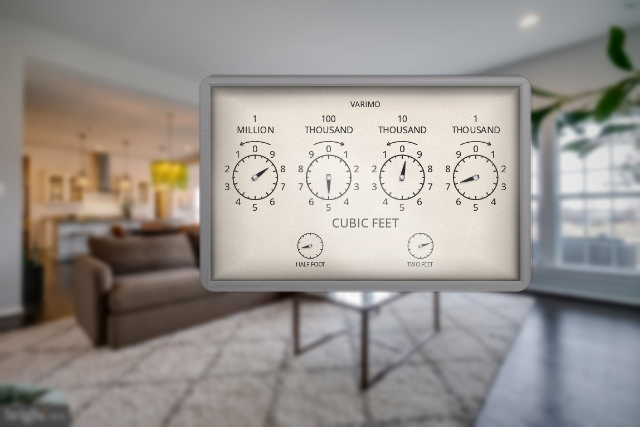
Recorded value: value=849700 unit=ft³
